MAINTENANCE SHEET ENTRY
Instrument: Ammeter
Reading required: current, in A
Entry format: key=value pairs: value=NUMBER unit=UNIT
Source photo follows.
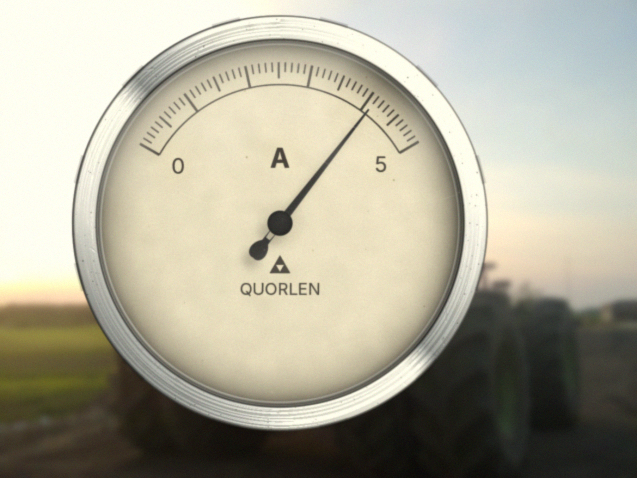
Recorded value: value=4.1 unit=A
